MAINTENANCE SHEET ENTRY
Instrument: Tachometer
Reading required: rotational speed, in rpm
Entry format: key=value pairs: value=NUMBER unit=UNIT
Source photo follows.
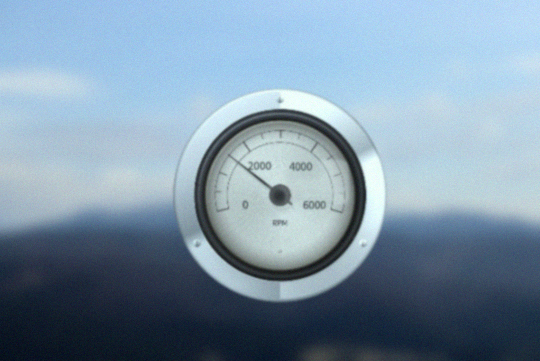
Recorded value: value=1500 unit=rpm
